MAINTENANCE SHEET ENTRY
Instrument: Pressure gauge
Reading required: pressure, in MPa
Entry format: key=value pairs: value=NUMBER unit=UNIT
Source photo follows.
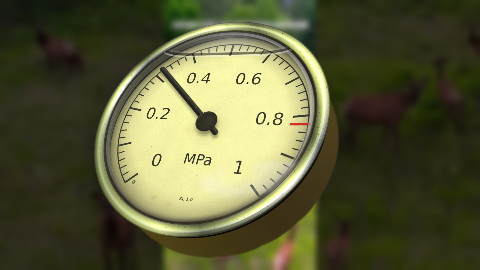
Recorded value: value=0.32 unit=MPa
